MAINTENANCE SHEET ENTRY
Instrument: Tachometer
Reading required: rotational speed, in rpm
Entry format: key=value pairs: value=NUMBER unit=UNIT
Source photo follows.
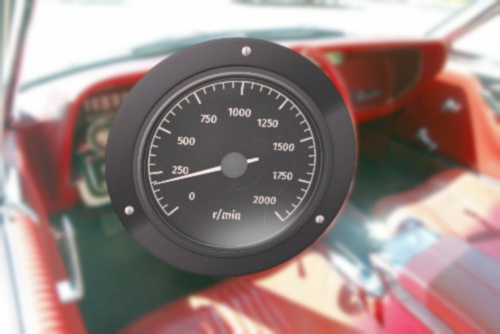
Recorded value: value=200 unit=rpm
